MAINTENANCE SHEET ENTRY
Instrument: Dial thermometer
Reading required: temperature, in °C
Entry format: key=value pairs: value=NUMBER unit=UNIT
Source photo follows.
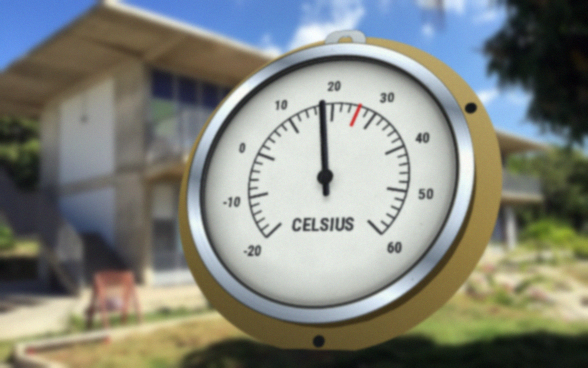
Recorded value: value=18 unit=°C
